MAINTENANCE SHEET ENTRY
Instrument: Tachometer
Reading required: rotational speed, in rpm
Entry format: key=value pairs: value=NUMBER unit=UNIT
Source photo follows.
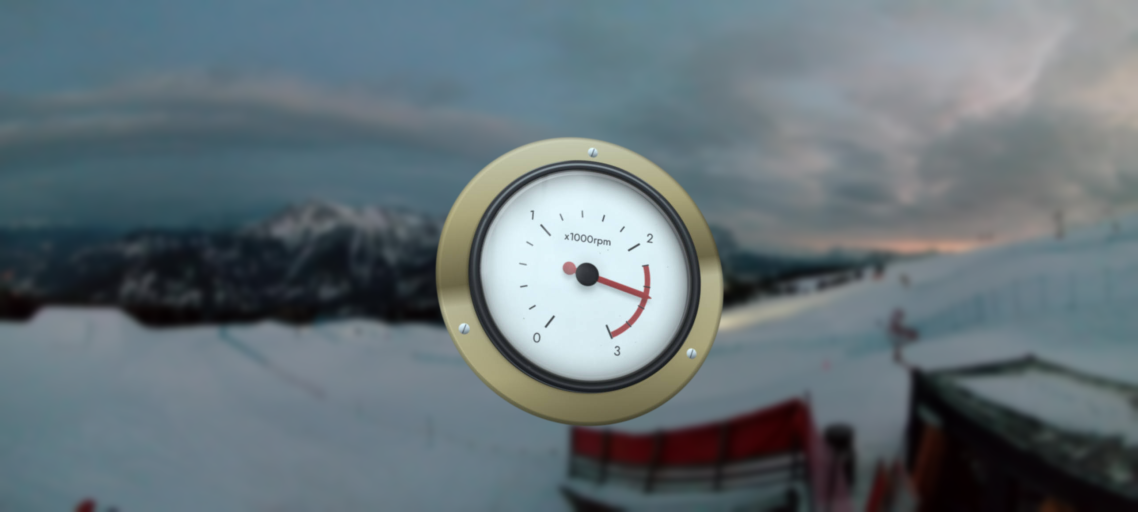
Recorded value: value=2500 unit=rpm
